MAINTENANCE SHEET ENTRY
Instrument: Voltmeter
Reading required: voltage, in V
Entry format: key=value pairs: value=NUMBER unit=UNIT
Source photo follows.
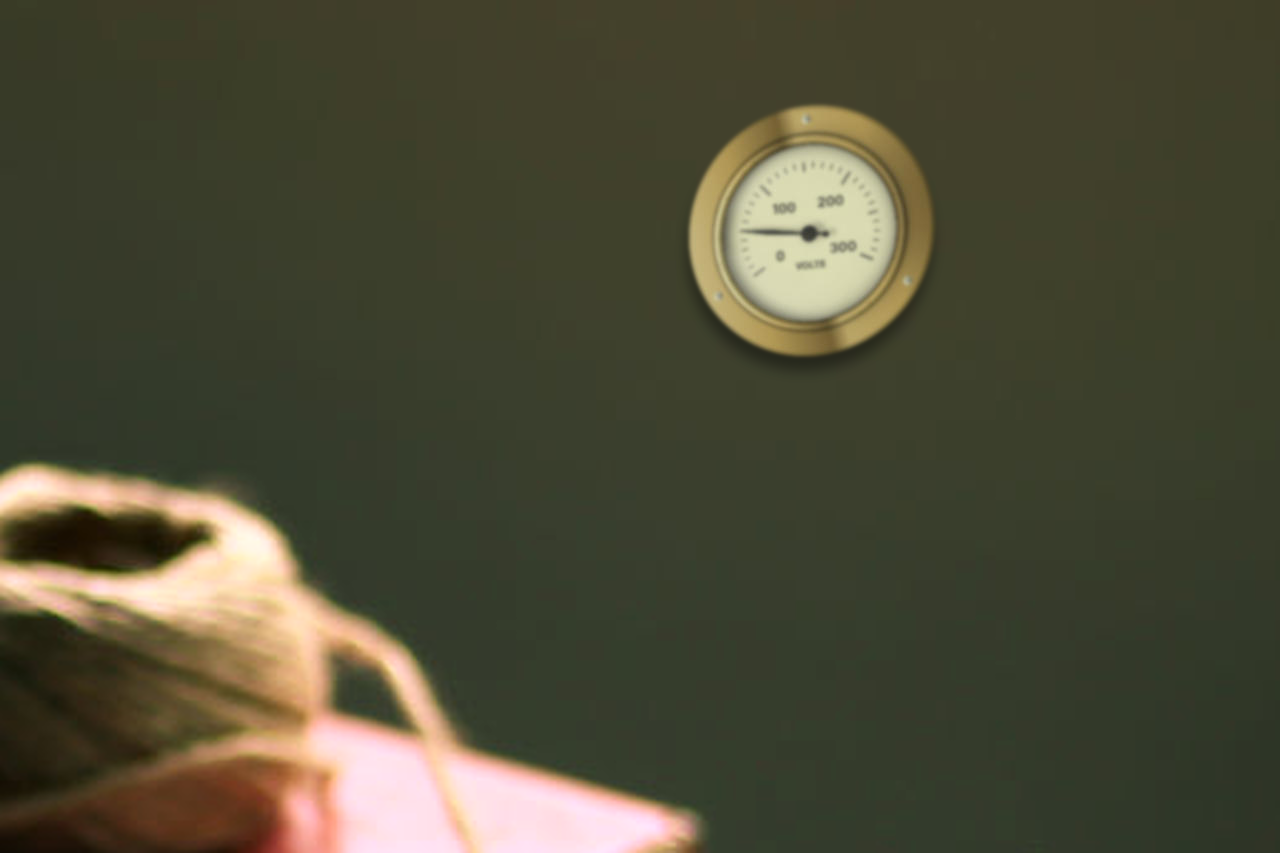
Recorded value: value=50 unit=V
